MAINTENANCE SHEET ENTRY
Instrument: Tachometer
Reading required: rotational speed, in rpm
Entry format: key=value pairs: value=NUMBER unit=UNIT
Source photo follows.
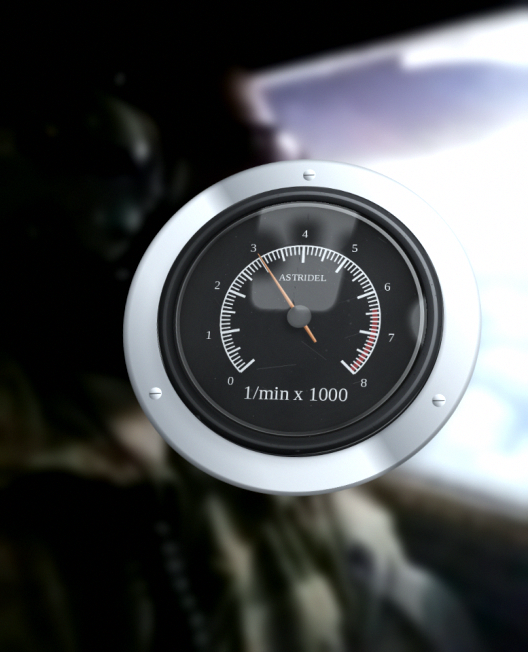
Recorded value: value=3000 unit=rpm
